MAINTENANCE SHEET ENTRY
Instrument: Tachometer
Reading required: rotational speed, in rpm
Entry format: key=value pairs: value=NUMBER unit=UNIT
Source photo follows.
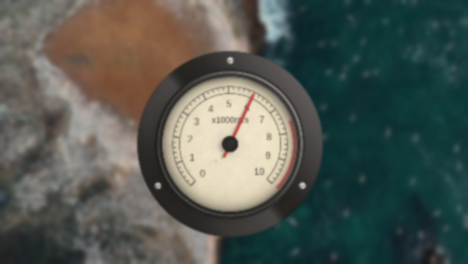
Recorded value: value=6000 unit=rpm
